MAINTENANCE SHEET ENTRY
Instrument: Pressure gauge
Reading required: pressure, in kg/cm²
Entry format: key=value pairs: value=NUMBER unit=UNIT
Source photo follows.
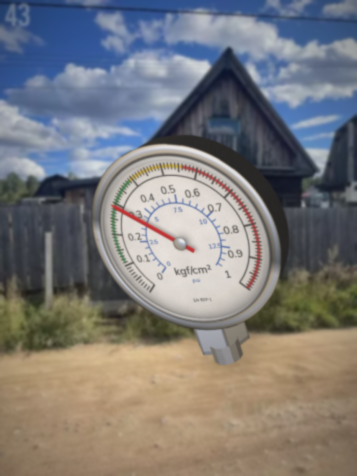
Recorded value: value=0.3 unit=kg/cm²
